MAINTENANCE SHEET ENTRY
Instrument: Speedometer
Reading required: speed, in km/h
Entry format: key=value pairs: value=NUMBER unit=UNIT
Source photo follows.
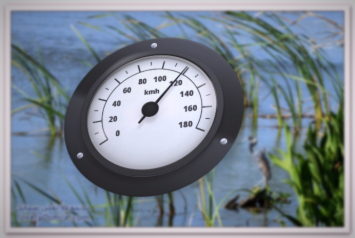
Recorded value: value=120 unit=km/h
